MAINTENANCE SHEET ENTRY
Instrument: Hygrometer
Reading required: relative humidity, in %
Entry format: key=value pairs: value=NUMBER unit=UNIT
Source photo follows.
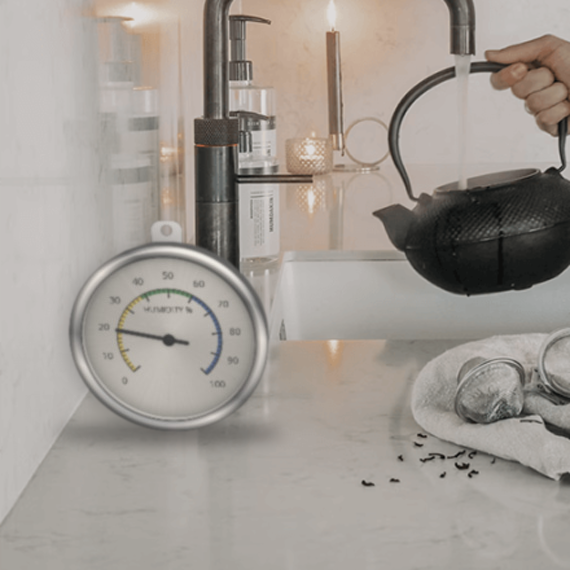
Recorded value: value=20 unit=%
